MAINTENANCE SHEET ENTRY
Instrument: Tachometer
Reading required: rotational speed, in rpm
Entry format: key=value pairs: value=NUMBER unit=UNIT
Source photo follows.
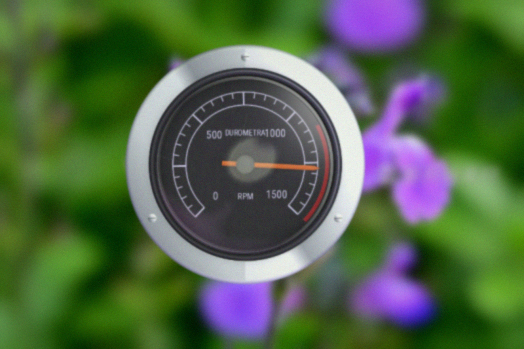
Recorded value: value=1275 unit=rpm
